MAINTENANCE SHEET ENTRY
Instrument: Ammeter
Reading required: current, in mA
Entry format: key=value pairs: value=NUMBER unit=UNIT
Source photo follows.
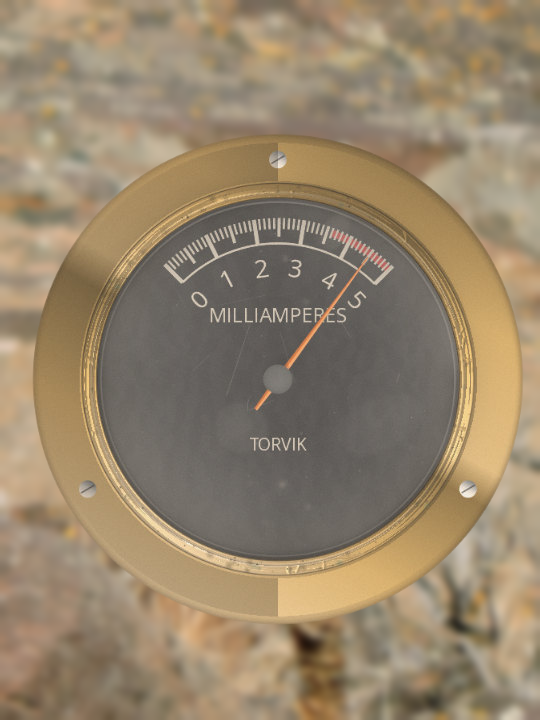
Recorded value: value=4.5 unit=mA
